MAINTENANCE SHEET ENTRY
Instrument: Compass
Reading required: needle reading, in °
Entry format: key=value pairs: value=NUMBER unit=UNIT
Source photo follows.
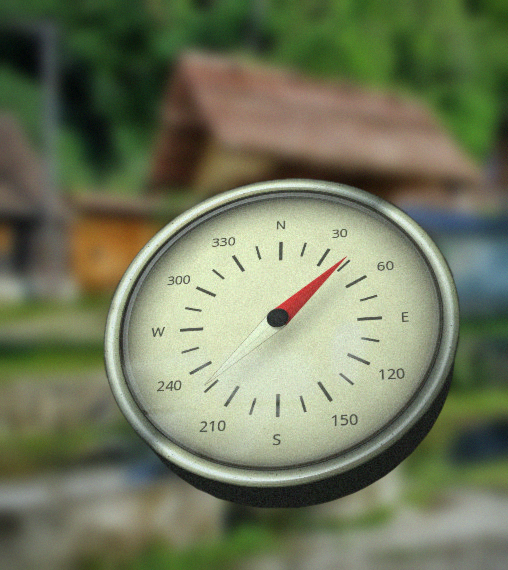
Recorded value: value=45 unit=°
